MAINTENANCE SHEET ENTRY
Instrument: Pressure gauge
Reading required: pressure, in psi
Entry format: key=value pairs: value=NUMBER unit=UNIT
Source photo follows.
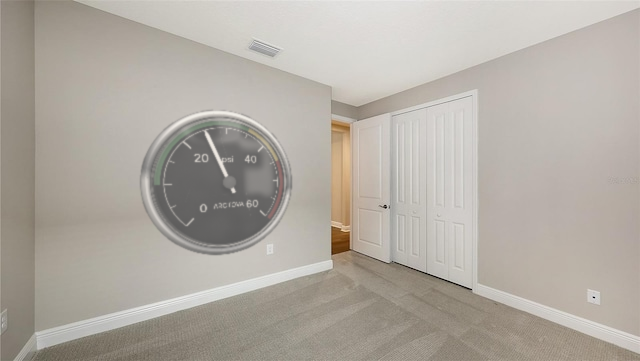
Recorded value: value=25 unit=psi
